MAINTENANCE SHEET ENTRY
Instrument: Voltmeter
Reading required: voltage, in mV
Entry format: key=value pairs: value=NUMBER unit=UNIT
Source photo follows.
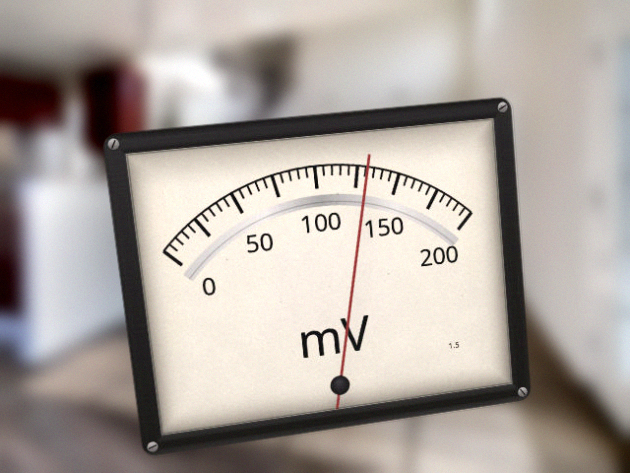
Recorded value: value=130 unit=mV
